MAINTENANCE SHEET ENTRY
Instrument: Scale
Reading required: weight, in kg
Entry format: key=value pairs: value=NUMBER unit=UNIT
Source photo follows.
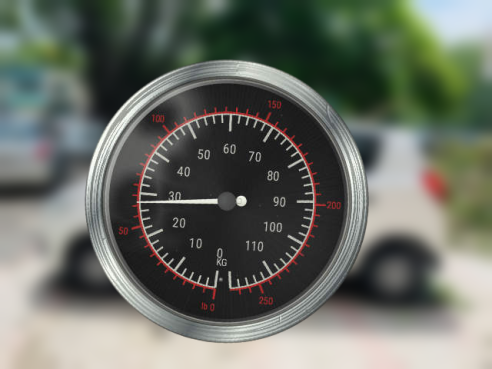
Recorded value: value=28 unit=kg
